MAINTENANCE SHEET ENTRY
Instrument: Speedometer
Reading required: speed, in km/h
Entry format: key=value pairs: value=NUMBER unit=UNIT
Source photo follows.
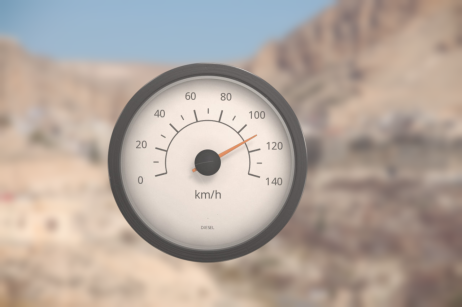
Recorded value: value=110 unit=km/h
